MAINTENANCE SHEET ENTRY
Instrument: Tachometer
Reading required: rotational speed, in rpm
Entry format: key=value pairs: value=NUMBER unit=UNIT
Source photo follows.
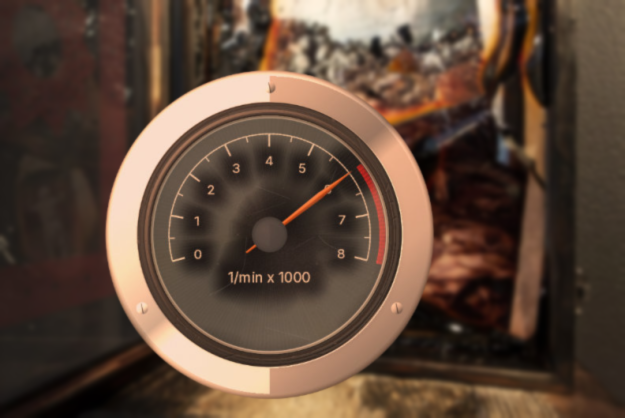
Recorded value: value=6000 unit=rpm
